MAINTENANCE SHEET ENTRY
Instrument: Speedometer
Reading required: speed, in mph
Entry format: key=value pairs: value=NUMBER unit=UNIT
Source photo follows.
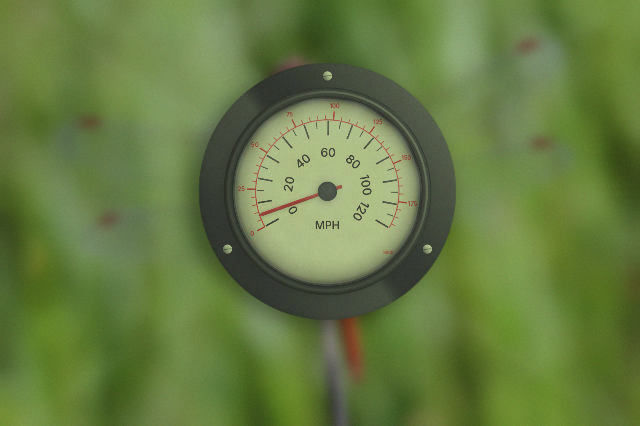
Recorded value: value=5 unit=mph
